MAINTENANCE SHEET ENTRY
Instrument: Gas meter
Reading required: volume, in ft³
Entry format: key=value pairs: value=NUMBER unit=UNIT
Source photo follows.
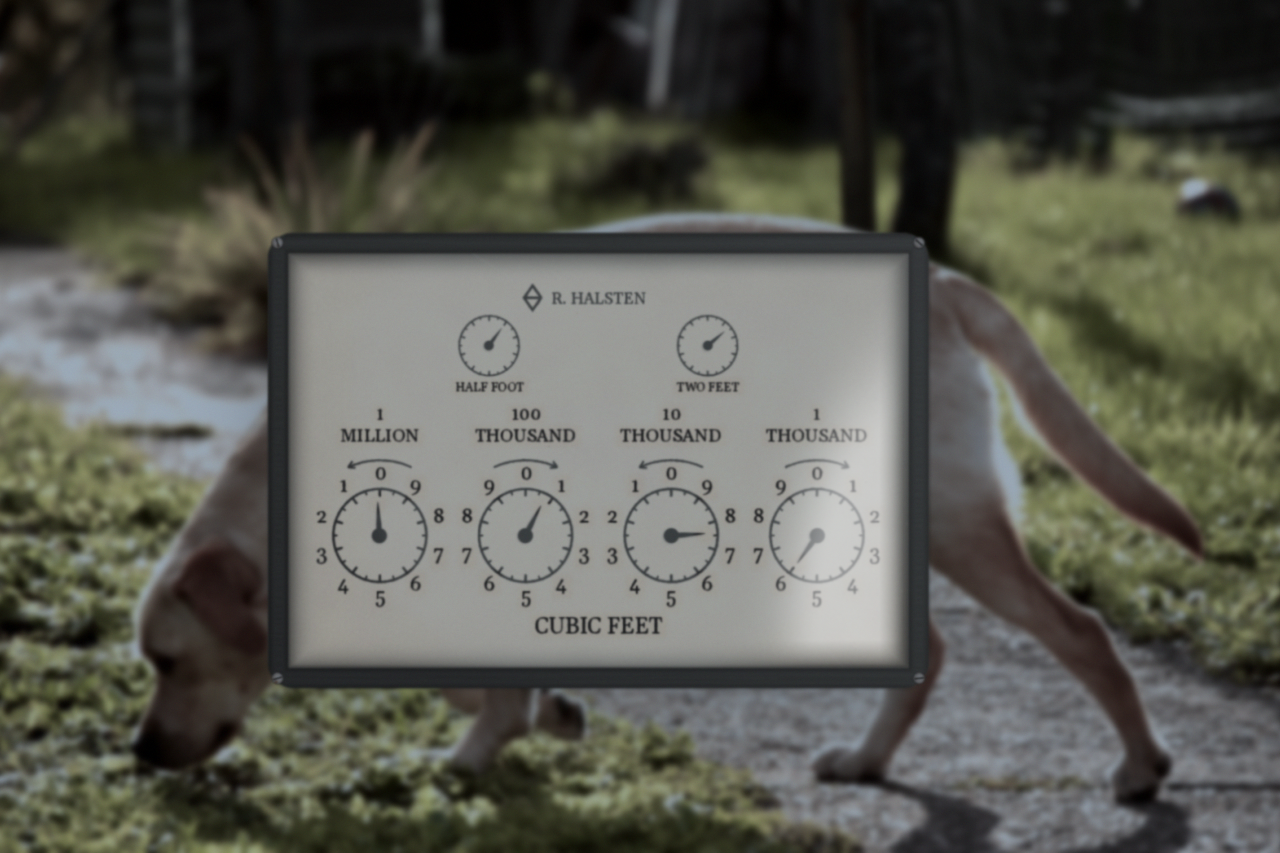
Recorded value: value=7600 unit=ft³
